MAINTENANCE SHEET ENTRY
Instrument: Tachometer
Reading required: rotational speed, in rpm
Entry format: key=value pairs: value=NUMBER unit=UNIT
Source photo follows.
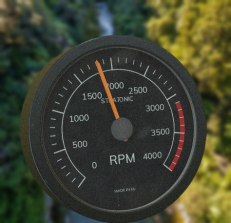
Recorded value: value=1800 unit=rpm
